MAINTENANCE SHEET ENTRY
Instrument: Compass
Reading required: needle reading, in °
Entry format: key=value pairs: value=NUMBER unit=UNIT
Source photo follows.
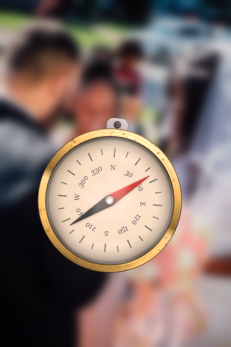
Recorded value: value=52.5 unit=°
